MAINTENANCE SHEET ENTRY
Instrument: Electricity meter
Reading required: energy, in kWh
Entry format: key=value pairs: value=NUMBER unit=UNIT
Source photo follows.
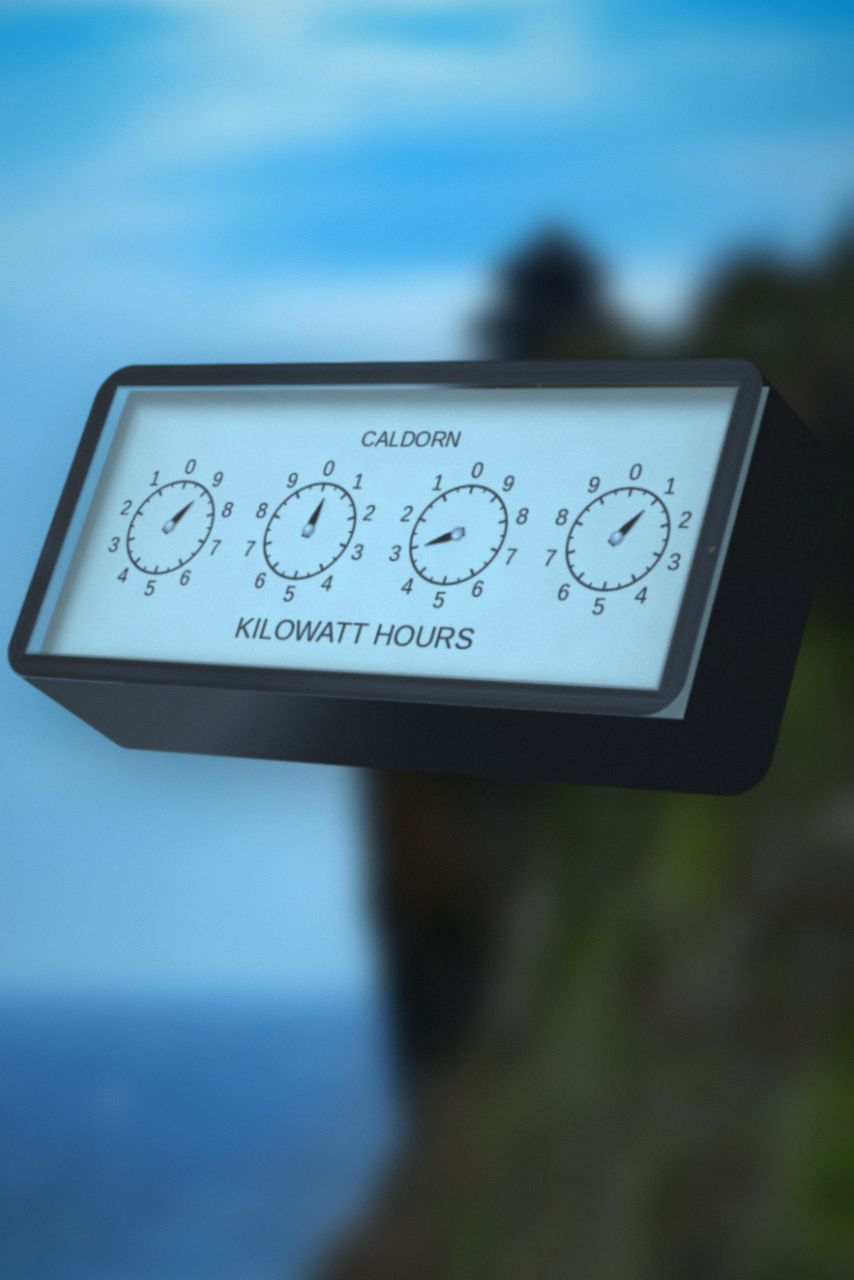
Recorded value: value=9031 unit=kWh
